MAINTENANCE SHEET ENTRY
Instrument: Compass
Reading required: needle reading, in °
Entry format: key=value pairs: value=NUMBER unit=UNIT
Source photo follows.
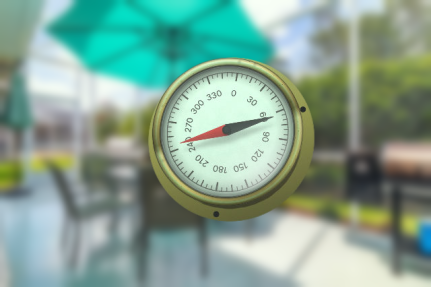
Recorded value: value=245 unit=°
